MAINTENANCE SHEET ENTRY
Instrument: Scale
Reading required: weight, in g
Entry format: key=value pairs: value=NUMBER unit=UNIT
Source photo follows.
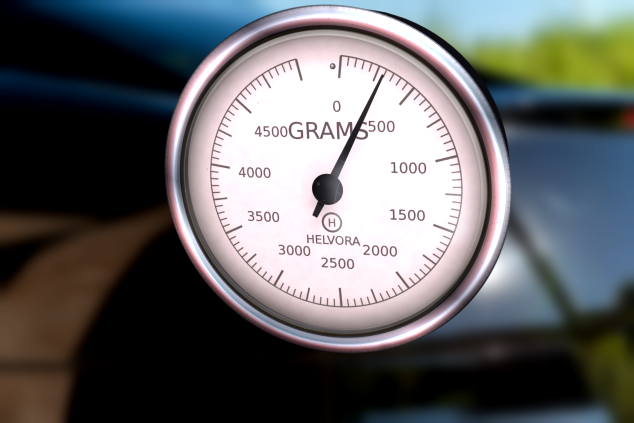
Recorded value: value=300 unit=g
